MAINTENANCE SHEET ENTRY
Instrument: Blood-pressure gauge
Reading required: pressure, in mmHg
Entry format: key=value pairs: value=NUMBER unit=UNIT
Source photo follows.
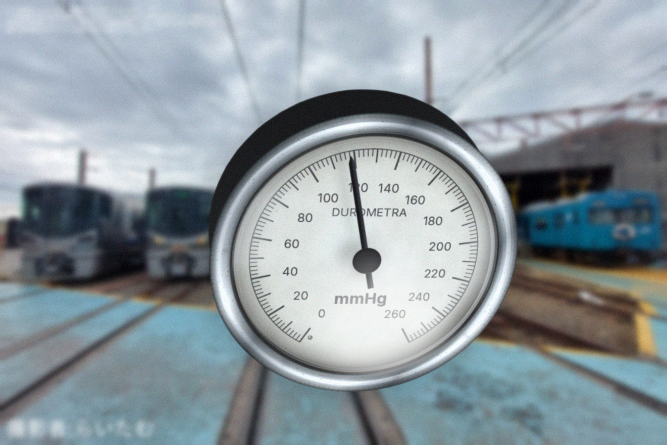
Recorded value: value=118 unit=mmHg
